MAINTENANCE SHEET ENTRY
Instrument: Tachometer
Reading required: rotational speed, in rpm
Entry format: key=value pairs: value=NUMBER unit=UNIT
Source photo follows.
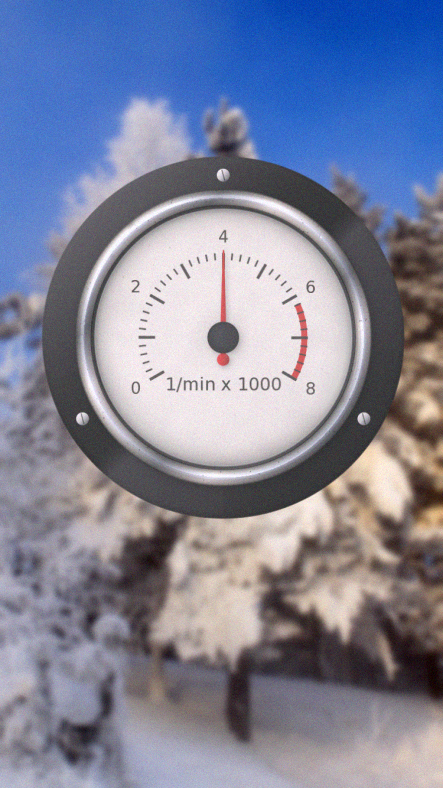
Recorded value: value=4000 unit=rpm
